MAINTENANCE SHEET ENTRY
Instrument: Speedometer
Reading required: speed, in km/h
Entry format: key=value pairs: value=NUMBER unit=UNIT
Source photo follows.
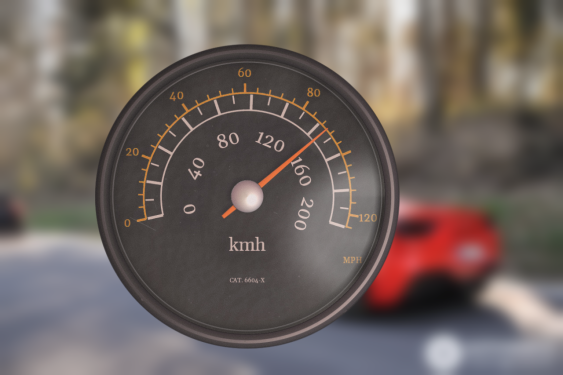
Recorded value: value=145 unit=km/h
